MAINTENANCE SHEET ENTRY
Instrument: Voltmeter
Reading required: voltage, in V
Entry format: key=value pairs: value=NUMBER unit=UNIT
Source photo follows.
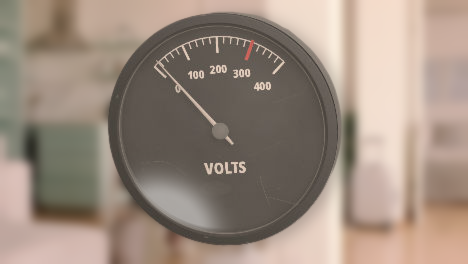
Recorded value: value=20 unit=V
